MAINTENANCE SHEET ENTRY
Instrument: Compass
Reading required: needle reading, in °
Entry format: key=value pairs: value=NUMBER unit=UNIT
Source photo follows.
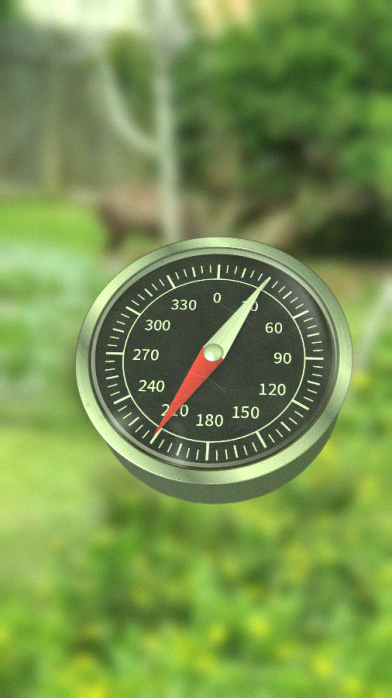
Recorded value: value=210 unit=°
